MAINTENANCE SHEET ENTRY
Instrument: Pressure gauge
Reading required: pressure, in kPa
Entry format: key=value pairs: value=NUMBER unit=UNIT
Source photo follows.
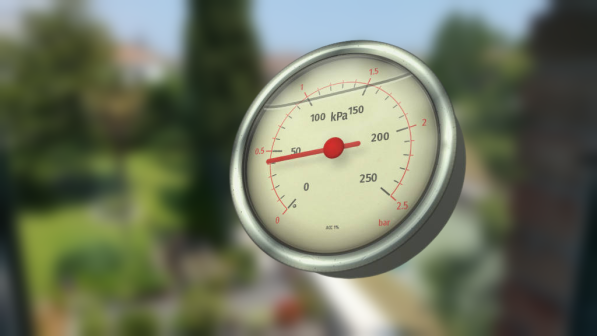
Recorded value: value=40 unit=kPa
